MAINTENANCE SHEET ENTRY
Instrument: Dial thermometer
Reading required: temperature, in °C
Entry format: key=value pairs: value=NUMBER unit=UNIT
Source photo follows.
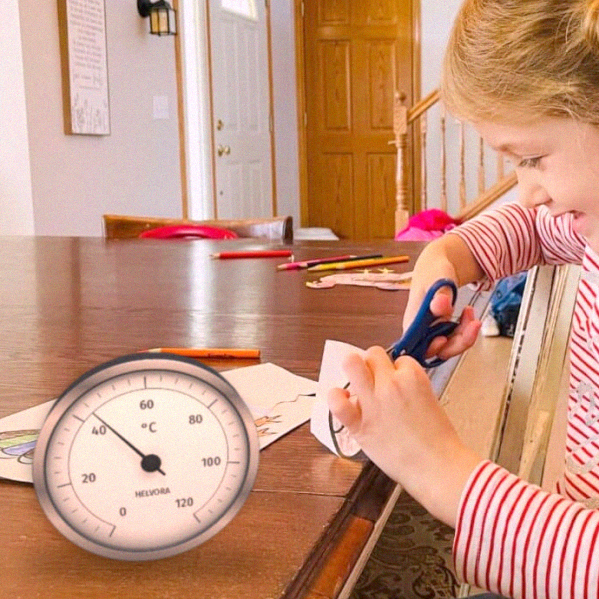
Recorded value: value=44 unit=°C
